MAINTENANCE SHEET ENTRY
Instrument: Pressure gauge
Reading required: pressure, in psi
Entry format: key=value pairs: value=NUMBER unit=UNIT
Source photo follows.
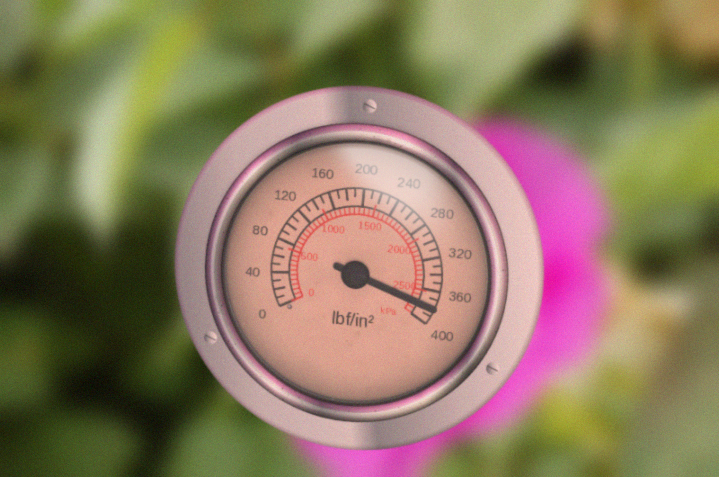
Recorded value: value=380 unit=psi
